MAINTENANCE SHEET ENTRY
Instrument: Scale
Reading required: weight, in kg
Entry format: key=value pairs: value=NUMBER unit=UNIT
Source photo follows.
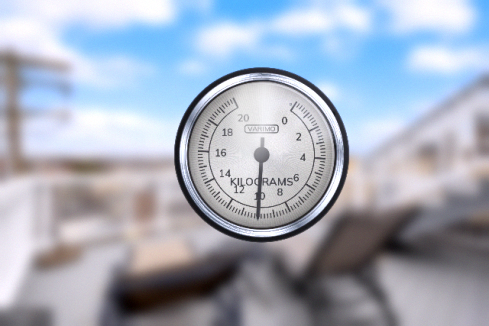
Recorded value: value=10 unit=kg
